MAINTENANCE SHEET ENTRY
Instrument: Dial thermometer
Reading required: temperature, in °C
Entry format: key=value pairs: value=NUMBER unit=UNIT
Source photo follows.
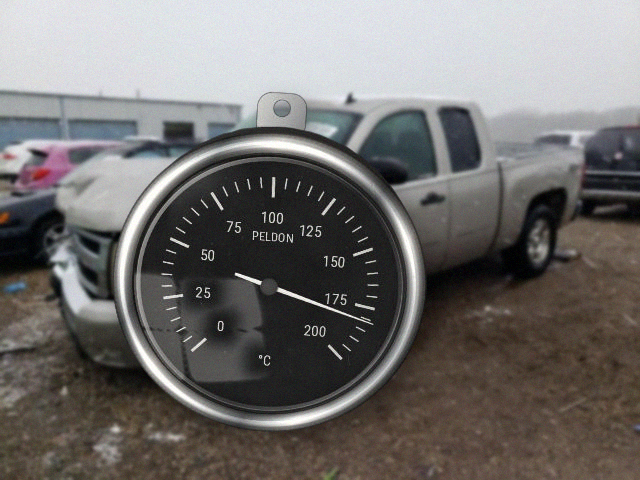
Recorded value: value=180 unit=°C
